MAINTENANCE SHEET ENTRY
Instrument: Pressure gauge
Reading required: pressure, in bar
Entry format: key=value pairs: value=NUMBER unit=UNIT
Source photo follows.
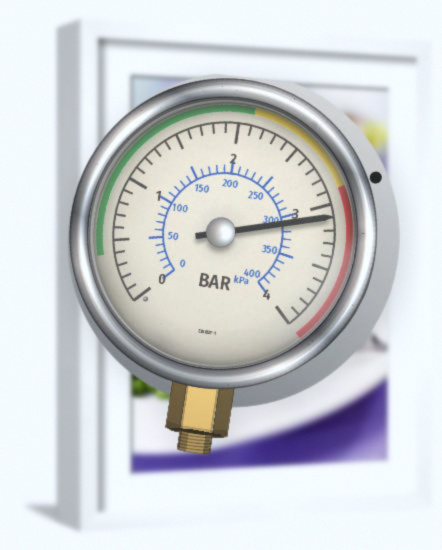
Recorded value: value=3.1 unit=bar
